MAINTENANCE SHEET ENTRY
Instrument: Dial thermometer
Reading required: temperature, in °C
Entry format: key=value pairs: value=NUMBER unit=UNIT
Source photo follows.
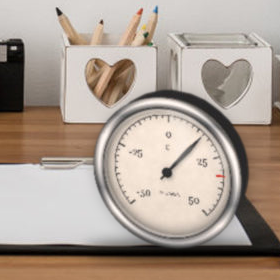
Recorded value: value=15 unit=°C
